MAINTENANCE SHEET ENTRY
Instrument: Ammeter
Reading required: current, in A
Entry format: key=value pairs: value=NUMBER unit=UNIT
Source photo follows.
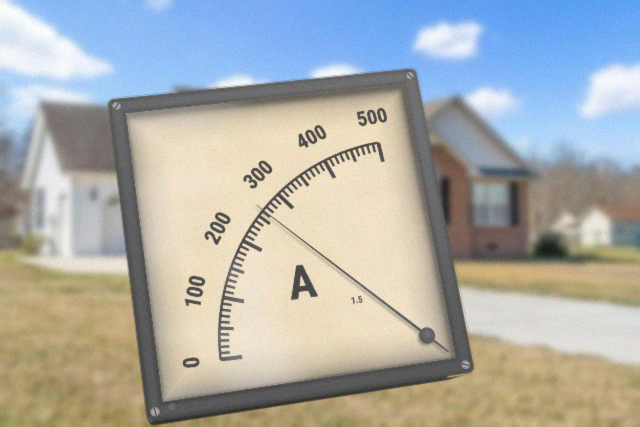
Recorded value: value=260 unit=A
